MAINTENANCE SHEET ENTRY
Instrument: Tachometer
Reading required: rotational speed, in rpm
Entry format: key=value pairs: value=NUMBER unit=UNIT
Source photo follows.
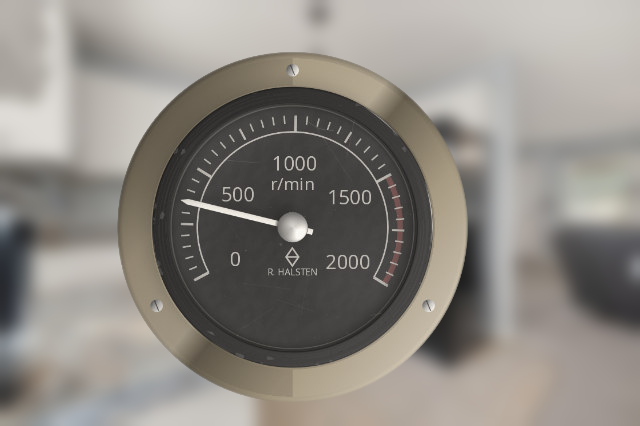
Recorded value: value=350 unit=rpm
